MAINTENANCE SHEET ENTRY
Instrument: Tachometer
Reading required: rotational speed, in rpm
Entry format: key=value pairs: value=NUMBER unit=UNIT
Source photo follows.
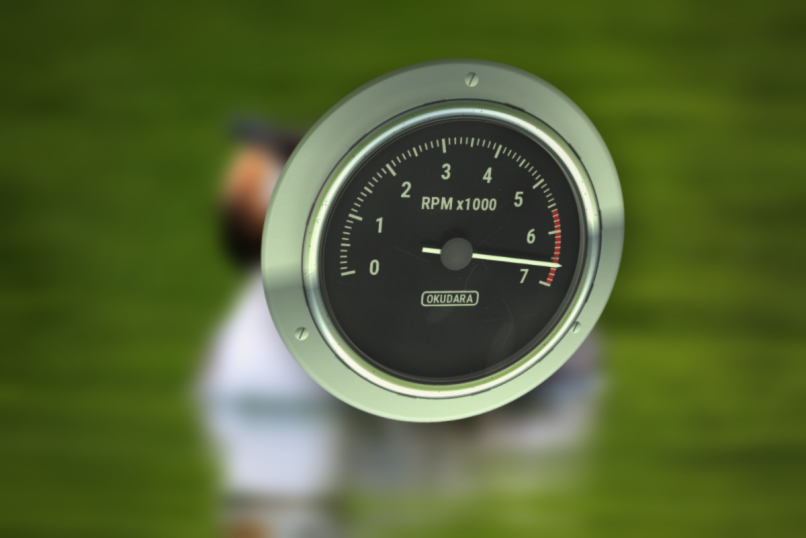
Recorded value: value=6600 unit=rpm
